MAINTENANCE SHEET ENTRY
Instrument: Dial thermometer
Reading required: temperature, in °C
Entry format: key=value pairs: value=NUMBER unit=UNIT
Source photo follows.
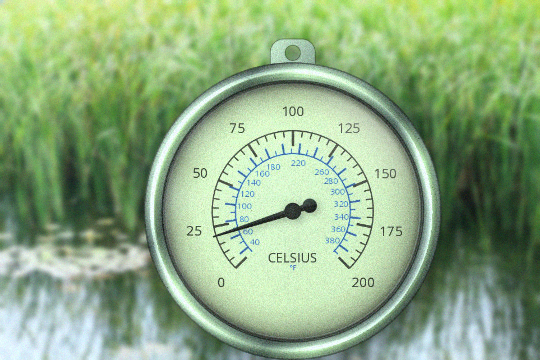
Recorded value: value=20 unit=°C
